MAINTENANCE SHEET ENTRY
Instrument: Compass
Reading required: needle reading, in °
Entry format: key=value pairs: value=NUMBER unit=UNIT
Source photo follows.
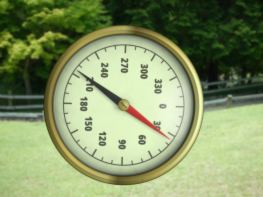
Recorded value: value=35 unit=°
